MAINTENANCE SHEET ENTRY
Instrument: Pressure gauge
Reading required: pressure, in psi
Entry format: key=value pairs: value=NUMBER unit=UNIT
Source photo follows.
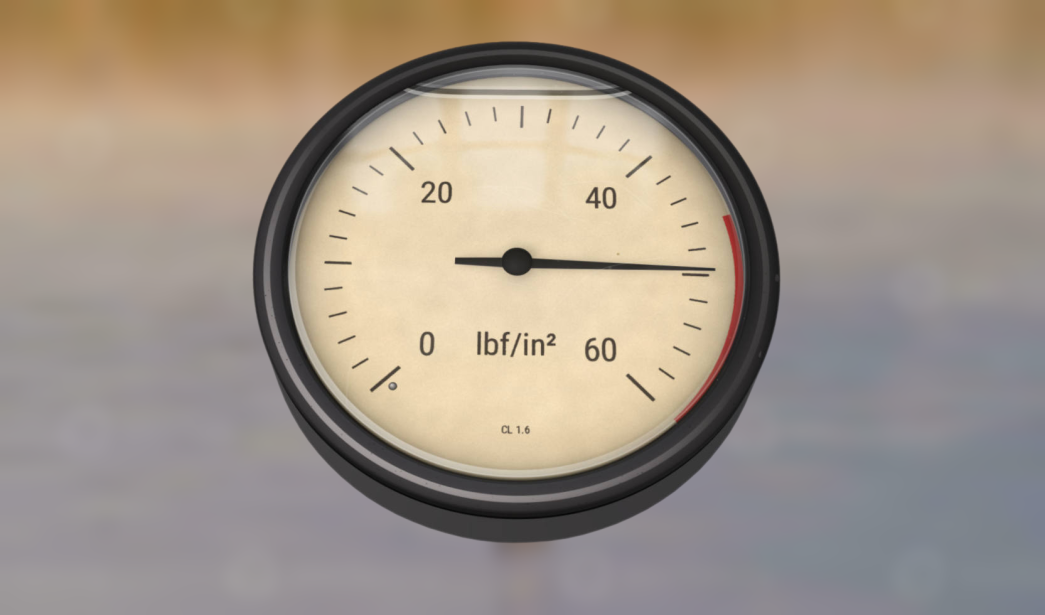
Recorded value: value=50 unit=psi
